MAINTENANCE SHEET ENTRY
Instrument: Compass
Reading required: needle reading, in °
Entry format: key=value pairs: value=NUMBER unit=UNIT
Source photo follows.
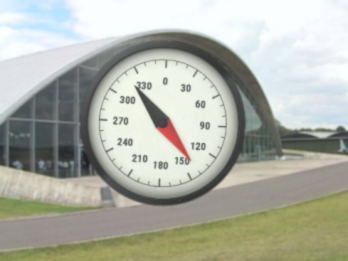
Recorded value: value=140 unit=°
